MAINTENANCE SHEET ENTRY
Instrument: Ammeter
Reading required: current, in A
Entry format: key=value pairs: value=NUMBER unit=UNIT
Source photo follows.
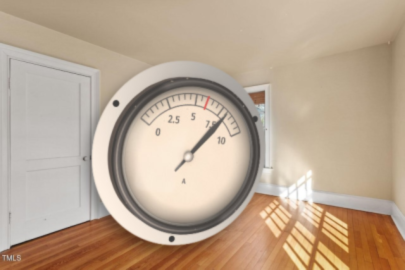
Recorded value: value=8 unit=A
